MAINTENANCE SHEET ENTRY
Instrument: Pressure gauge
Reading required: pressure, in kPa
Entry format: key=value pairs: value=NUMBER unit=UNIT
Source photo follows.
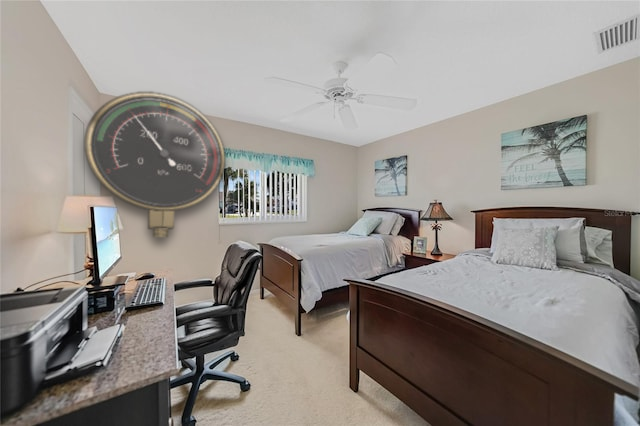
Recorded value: value=200 unit=kPa
